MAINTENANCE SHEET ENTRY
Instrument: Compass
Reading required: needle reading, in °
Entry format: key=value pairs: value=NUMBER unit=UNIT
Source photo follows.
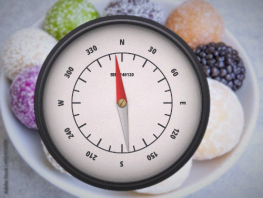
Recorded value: value=352.5 unit=°
